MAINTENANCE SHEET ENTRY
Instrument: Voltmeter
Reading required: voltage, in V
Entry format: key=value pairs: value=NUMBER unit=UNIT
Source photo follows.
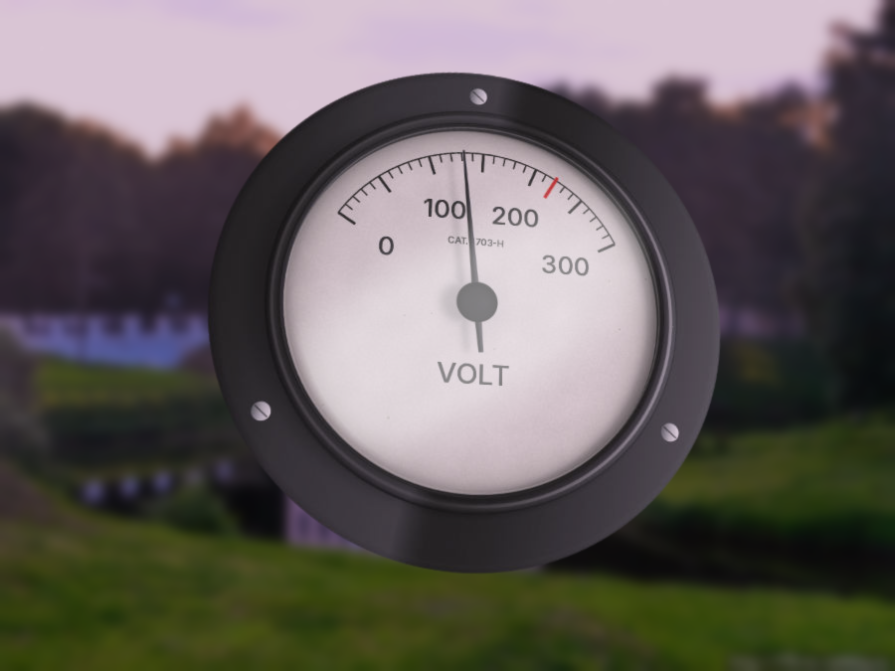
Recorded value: value=130 unit=V
